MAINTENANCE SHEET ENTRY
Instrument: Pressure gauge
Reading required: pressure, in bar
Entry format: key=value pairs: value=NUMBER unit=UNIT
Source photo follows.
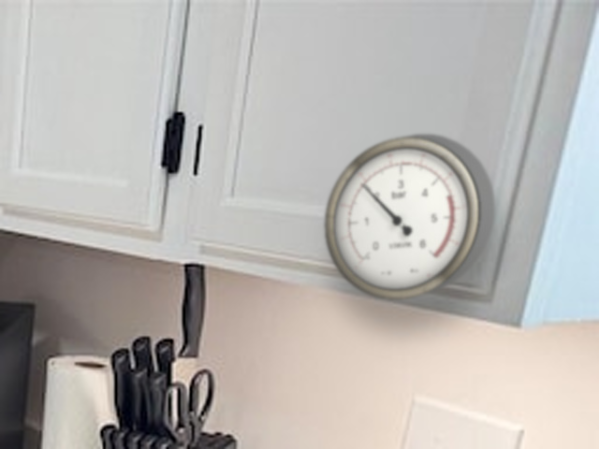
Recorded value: value=2 unit=bar
